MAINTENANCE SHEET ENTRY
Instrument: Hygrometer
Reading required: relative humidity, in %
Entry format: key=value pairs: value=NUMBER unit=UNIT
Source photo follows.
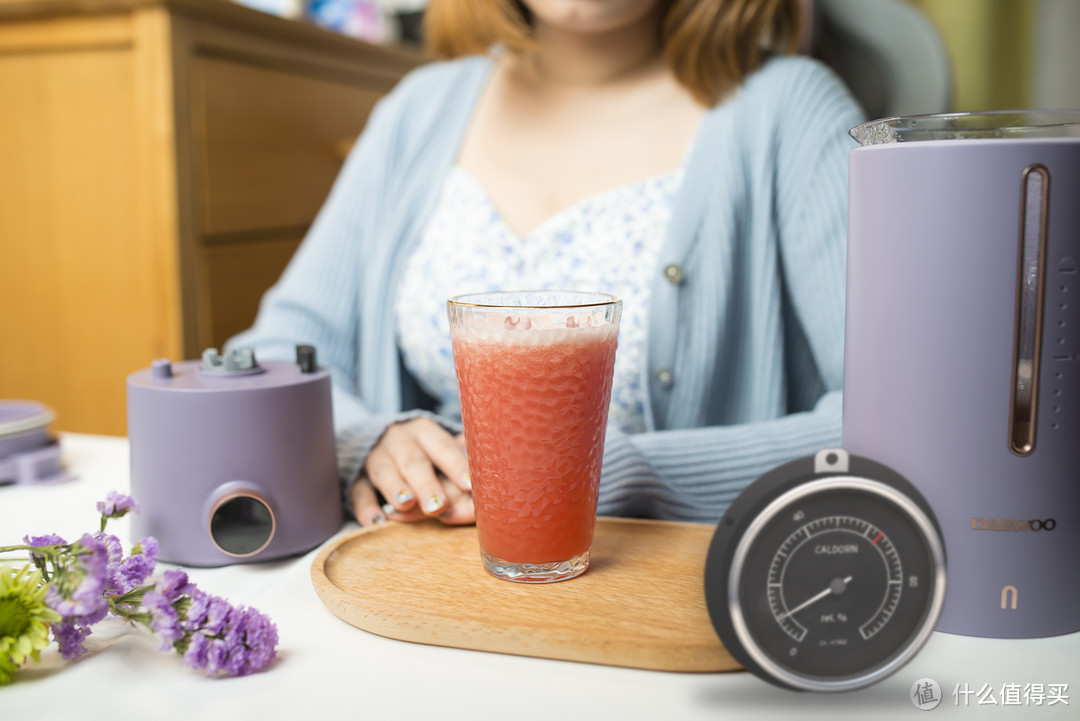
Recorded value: value=10 unit=%
